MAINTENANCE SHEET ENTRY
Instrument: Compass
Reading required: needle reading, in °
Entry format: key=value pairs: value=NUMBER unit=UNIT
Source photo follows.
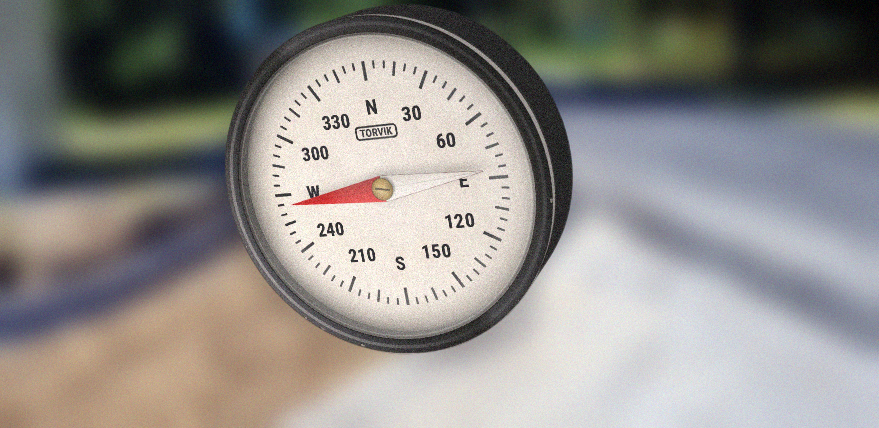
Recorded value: value=265 unit=°
